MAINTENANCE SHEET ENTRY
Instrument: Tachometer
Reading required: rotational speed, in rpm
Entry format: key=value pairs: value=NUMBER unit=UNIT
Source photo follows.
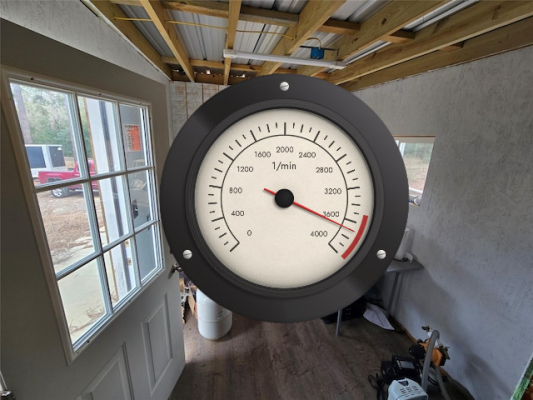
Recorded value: value=3700 unit=rpm
